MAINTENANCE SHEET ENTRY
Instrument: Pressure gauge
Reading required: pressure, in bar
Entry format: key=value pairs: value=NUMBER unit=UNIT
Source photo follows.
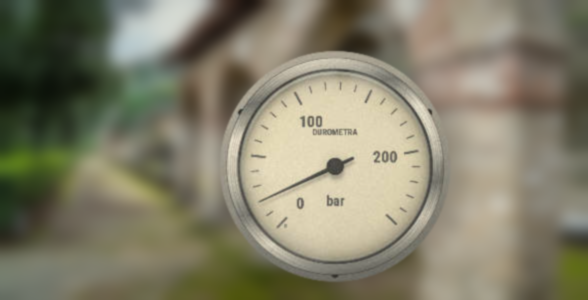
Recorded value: value=20 unit=bar
